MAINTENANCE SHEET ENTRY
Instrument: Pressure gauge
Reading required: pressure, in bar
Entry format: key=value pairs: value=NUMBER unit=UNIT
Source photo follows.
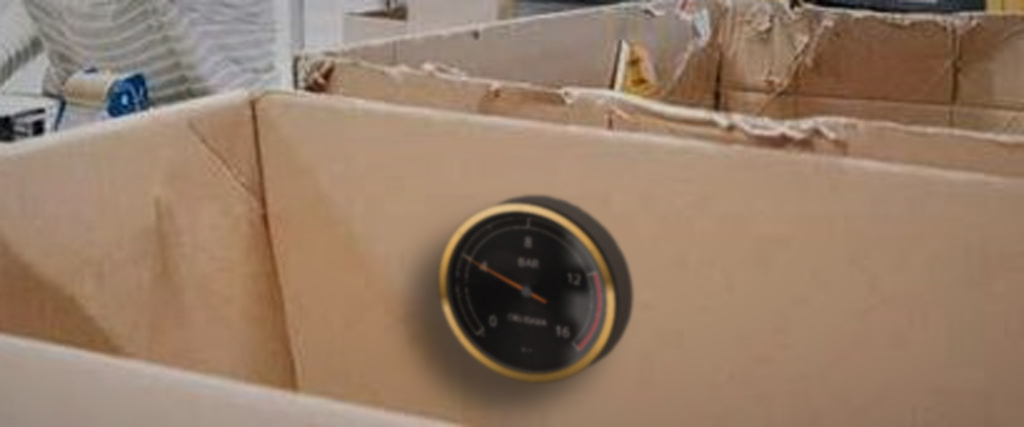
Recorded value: value=4 unit=bar
